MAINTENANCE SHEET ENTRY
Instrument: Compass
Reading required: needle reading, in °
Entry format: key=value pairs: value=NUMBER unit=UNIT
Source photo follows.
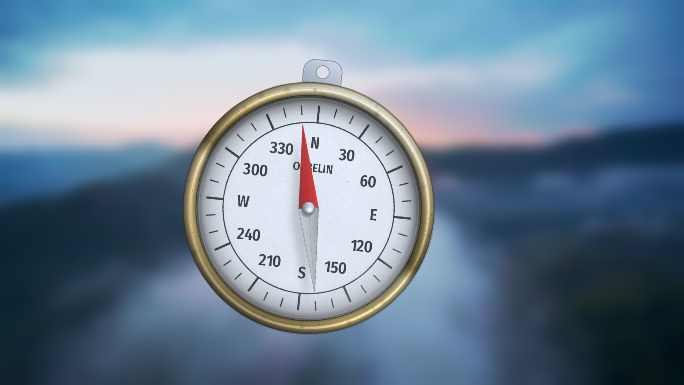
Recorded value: value=350 unit=°
